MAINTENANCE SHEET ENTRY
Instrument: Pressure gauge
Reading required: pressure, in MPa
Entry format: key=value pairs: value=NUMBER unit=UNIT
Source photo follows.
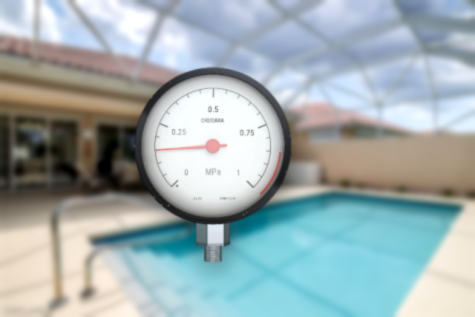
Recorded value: value=0.15 unit=MPa
